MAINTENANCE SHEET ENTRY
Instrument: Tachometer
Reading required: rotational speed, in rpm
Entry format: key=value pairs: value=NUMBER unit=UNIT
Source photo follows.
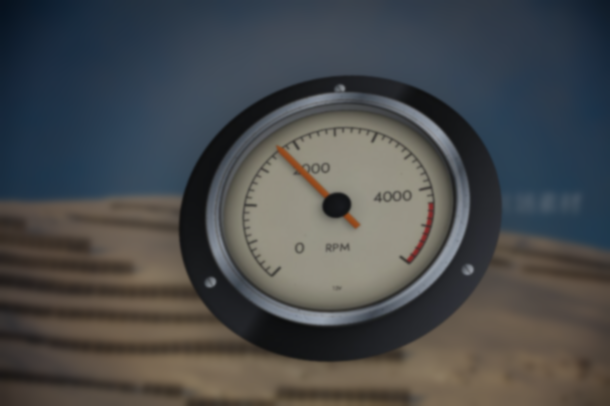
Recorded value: value=1800 unit=rpm
